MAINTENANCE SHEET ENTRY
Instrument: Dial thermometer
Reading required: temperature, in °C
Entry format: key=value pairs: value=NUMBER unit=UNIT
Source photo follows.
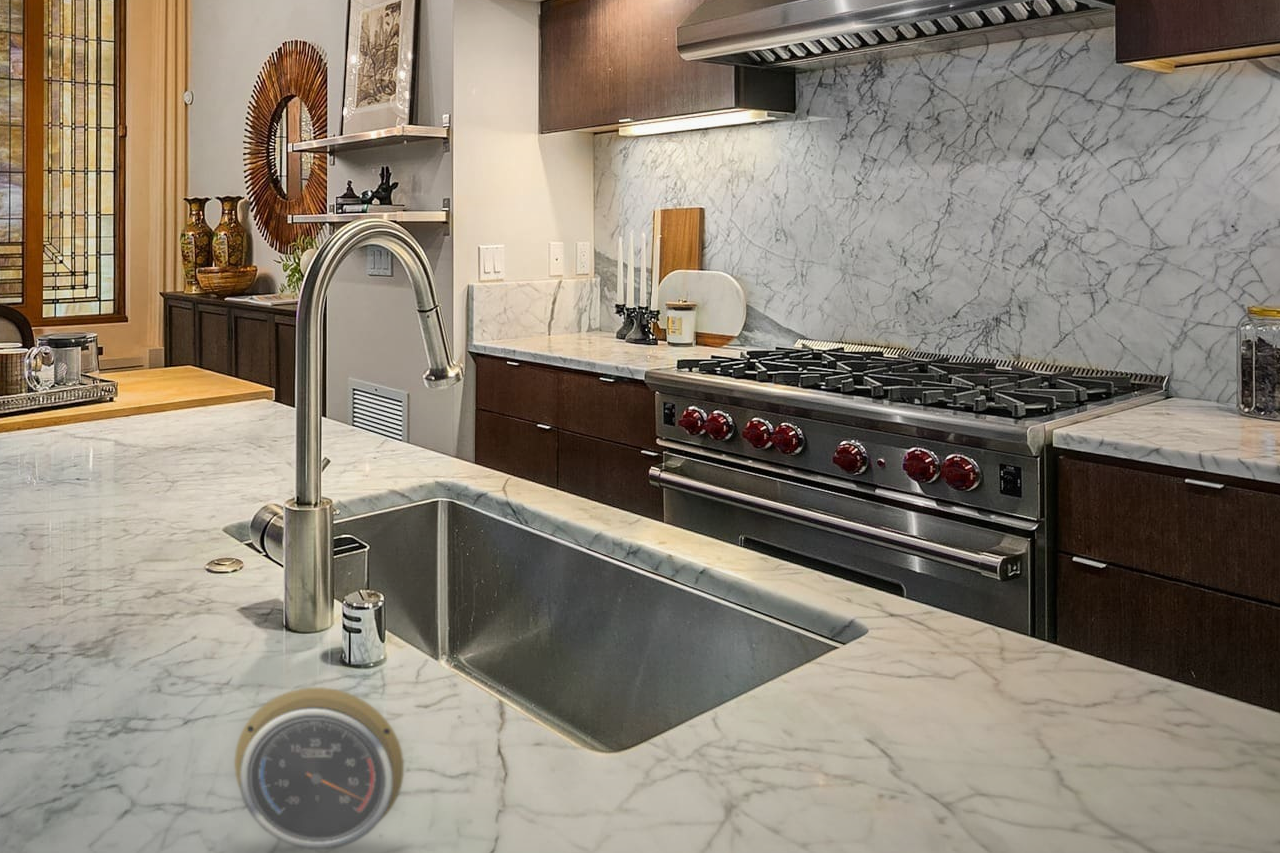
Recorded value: value=55 unit=°C
